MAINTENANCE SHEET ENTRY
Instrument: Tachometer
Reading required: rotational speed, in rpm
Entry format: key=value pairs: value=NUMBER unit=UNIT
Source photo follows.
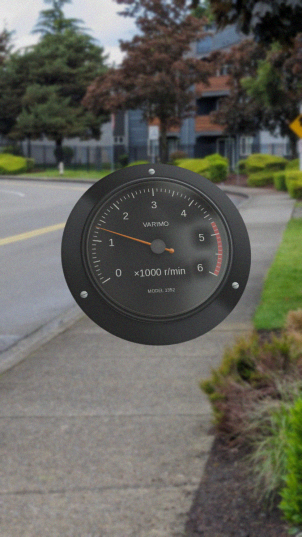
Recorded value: value=1300 unit=rpm
